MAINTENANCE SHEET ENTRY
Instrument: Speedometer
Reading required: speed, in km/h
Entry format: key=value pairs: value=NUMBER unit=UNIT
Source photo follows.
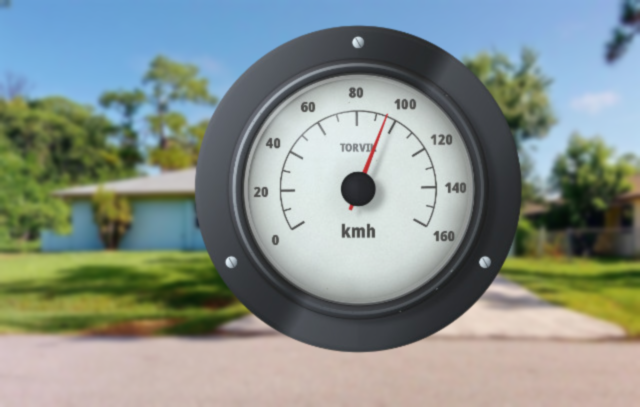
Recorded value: value=95 unit=km/h
